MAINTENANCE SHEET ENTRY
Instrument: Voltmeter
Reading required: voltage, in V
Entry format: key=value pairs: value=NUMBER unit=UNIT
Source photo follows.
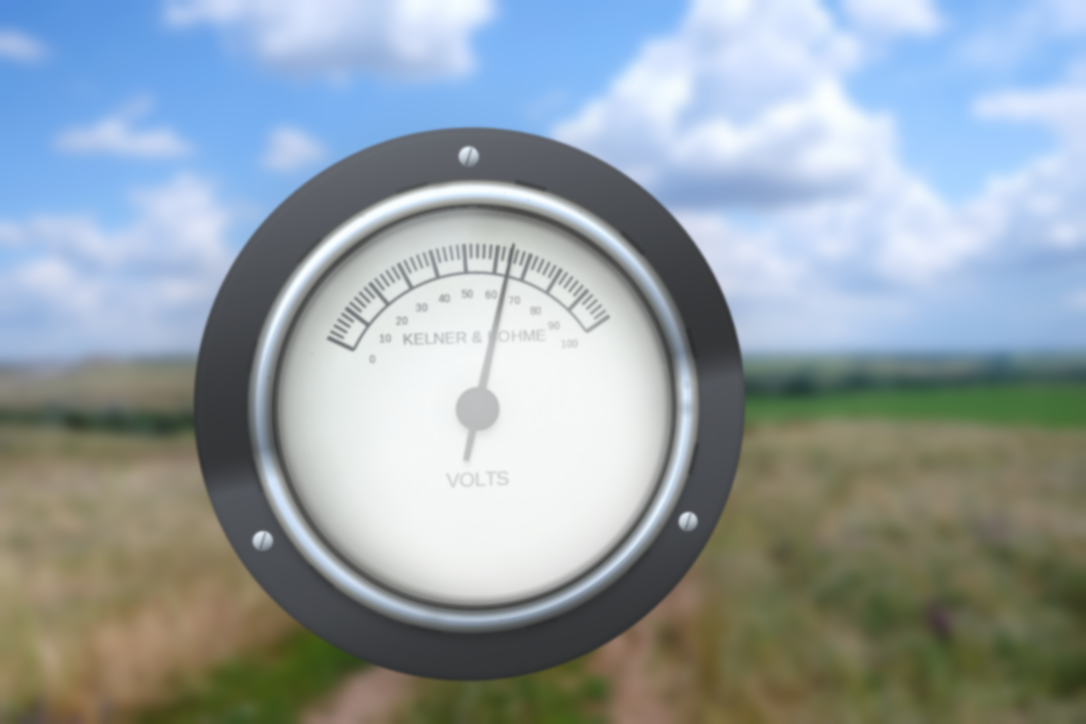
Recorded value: value=64 unit=V
